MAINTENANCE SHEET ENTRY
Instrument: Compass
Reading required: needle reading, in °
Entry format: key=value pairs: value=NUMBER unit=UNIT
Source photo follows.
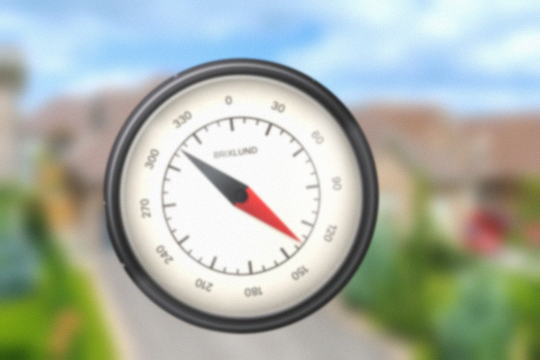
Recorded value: value=135 unit=°
